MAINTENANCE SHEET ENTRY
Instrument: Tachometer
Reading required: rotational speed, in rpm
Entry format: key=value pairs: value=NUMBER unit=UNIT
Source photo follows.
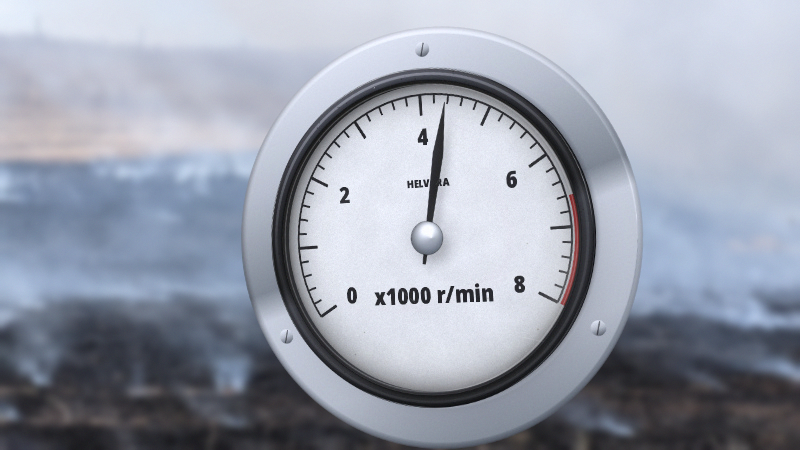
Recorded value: value=4400 unit=rpm
